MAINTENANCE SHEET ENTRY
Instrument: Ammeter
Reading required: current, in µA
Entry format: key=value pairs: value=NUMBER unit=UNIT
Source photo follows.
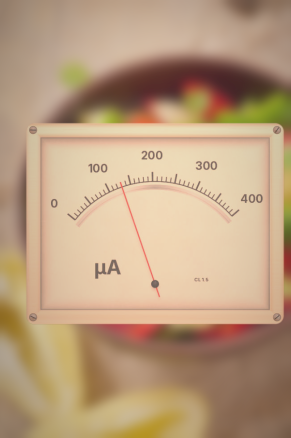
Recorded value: value=130 unit=µA
